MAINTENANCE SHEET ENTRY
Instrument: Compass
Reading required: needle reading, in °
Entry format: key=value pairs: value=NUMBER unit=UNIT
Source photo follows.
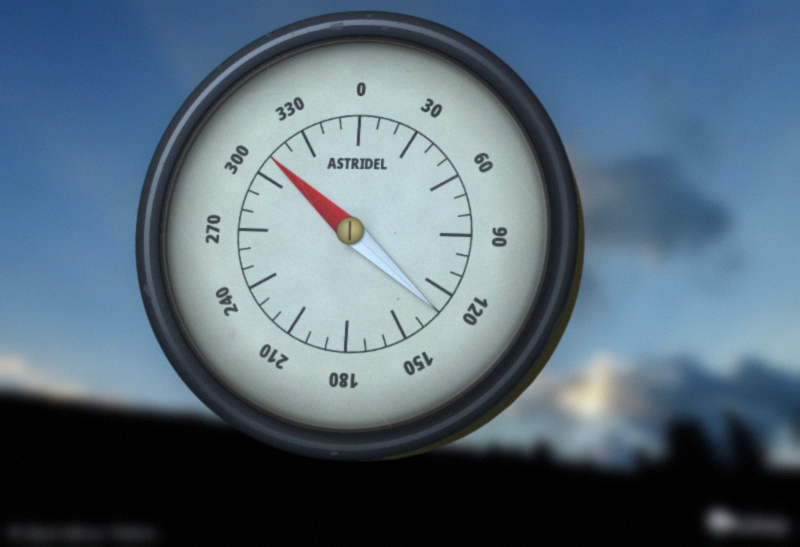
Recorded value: value=310 unit=°
